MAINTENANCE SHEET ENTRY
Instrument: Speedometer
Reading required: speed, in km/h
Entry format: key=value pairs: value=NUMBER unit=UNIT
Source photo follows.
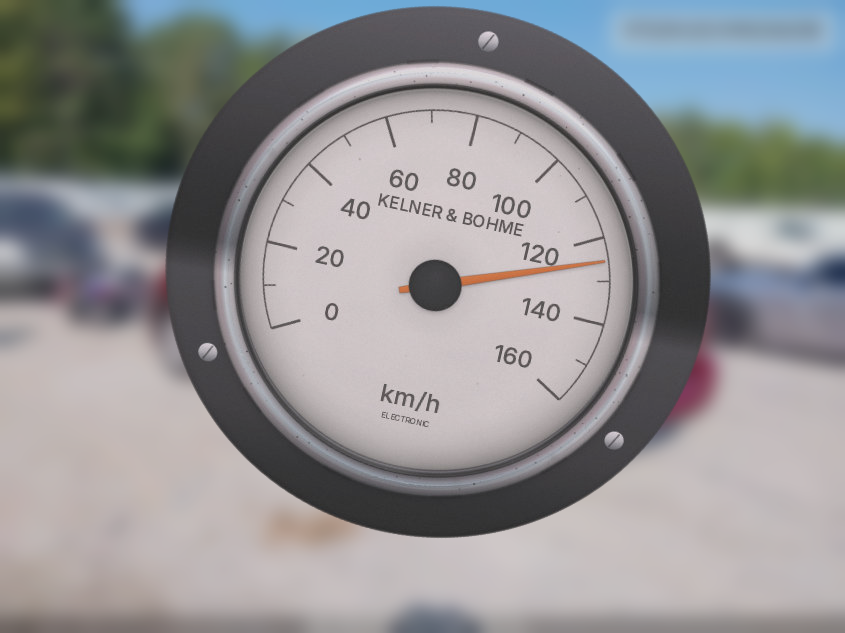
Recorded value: value=125 unit=km/h
